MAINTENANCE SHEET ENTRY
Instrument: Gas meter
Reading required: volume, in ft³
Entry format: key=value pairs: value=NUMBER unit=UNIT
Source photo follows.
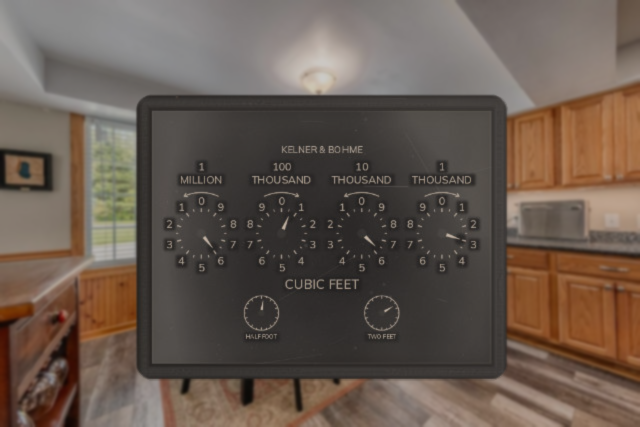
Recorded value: value=606300 unit=ft³
